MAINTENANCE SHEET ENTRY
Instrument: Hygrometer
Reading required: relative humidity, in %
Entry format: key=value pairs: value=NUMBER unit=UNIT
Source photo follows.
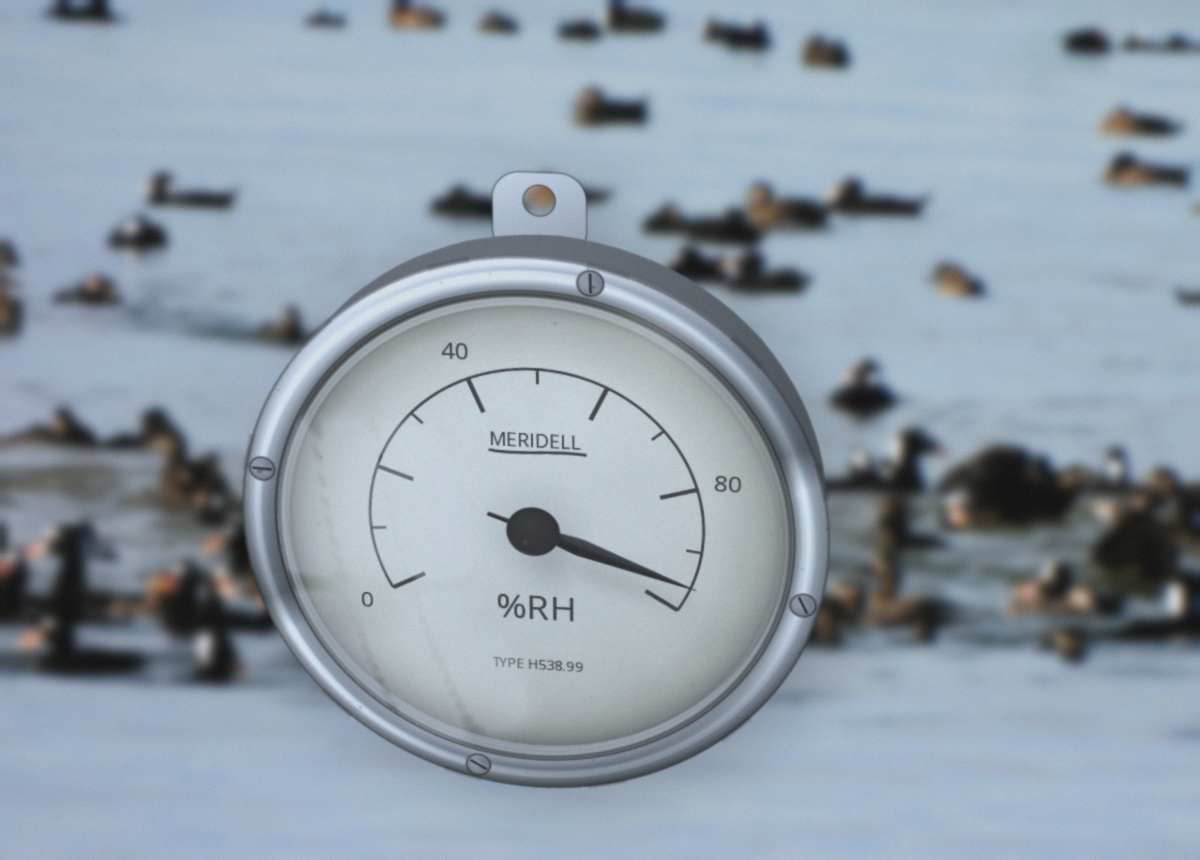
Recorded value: value=95 unit=%
